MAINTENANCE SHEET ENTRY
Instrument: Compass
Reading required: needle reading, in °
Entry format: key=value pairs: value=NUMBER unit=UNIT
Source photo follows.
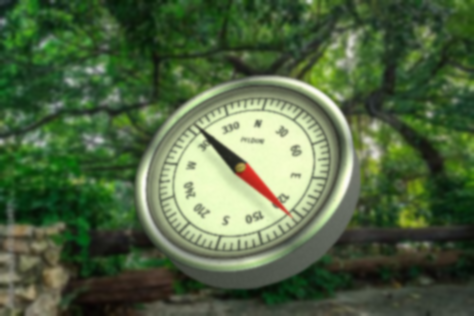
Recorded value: value=125 unit=°
